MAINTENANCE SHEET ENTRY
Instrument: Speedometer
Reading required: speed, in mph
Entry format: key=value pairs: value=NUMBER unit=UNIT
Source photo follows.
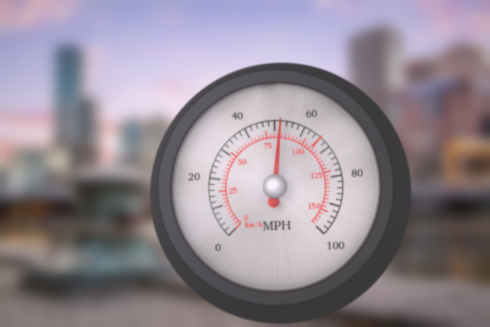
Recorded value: value=52 unit=mph
